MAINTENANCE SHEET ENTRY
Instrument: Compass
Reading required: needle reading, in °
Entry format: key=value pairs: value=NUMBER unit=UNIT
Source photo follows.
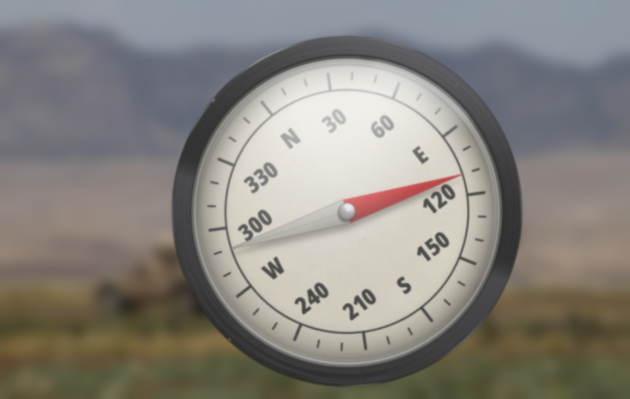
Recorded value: value=110 unit=°
